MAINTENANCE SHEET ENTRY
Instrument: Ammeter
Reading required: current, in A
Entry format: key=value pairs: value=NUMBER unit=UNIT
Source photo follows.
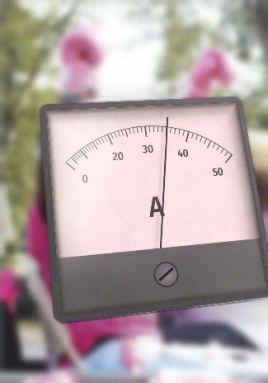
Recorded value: value=35 unit=A
